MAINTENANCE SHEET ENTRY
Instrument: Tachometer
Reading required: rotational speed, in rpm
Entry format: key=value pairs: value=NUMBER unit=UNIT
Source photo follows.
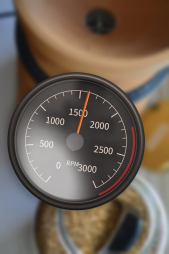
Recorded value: value=1600 unit=rpm
